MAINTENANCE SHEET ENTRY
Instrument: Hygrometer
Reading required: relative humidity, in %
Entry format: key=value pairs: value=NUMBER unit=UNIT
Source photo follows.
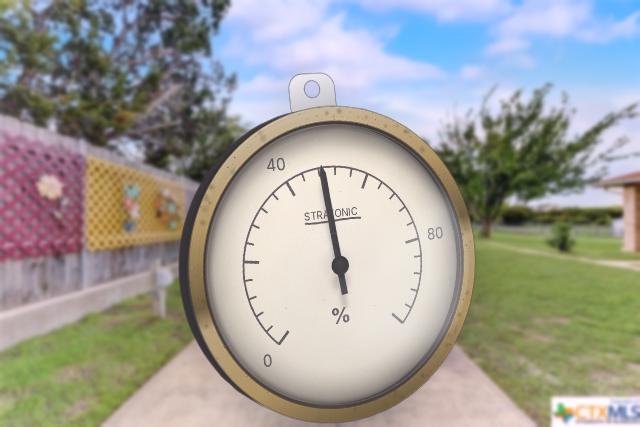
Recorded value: value=48 unit=%
